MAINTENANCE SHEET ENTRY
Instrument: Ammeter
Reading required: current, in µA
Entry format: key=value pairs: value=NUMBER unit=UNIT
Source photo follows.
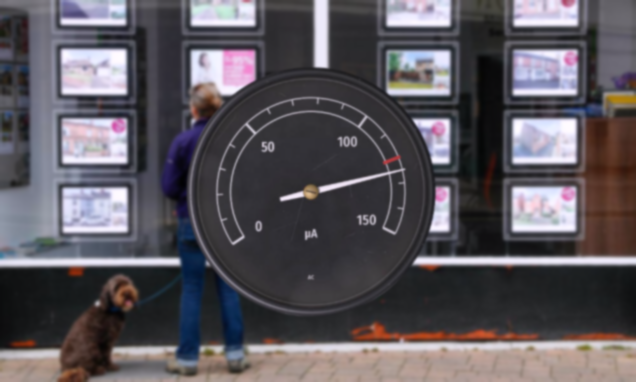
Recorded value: value=125 unit=µA
